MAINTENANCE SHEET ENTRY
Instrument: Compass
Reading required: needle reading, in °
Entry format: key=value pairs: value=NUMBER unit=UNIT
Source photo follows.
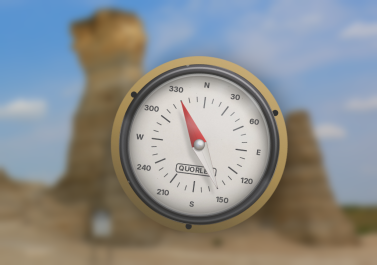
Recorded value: value=330 unit=°
